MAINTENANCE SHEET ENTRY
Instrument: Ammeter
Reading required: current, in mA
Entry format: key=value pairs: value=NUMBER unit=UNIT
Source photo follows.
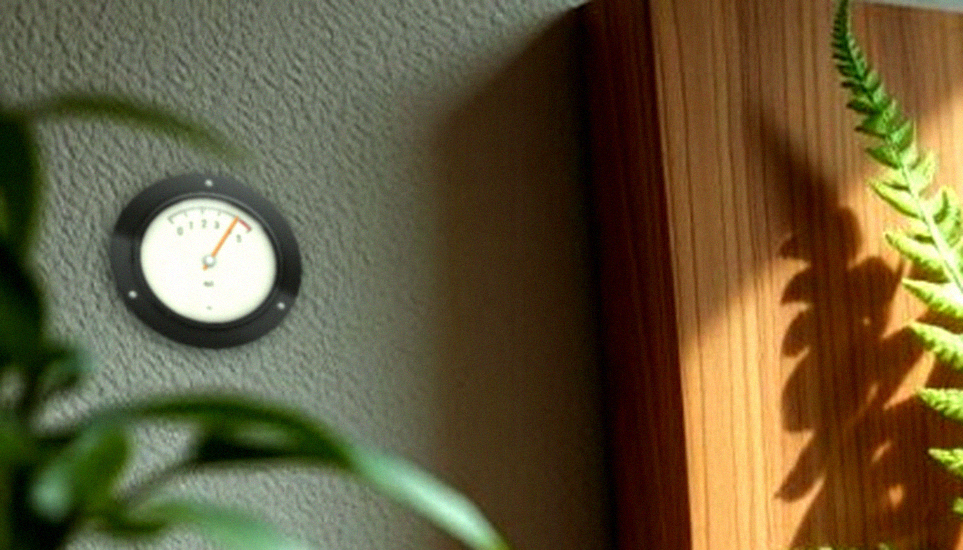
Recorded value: value=4 unit=mA
